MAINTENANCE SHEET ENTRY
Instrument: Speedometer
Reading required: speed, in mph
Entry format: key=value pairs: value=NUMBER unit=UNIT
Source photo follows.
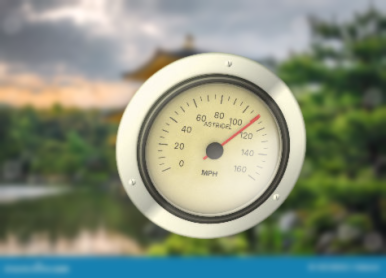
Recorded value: value=110 unit=mph
